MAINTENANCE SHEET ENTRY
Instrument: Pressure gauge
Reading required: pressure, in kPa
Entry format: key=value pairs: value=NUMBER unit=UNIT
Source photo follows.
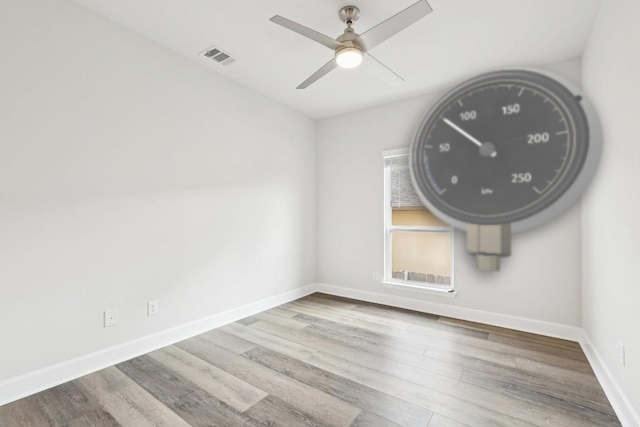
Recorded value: value=80 unit=kPa
